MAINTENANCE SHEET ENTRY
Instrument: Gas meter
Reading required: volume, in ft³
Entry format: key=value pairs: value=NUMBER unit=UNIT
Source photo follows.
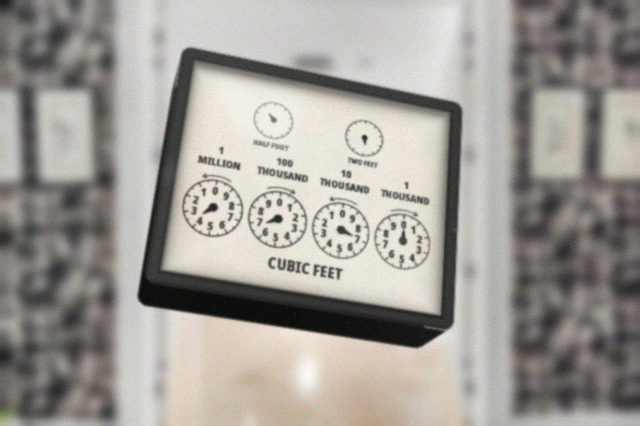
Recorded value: value=367000 unit=ft³
